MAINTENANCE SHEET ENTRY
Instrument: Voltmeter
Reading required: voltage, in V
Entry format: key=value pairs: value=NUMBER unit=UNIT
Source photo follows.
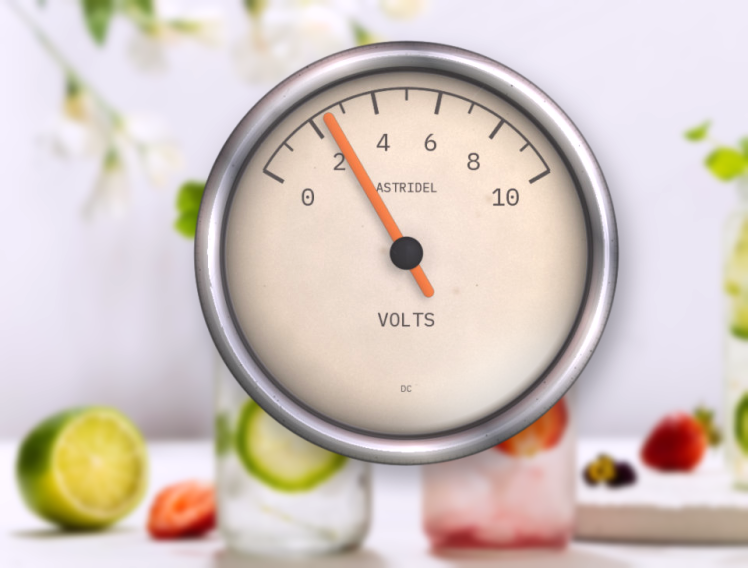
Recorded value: value=2.5 unit=V
